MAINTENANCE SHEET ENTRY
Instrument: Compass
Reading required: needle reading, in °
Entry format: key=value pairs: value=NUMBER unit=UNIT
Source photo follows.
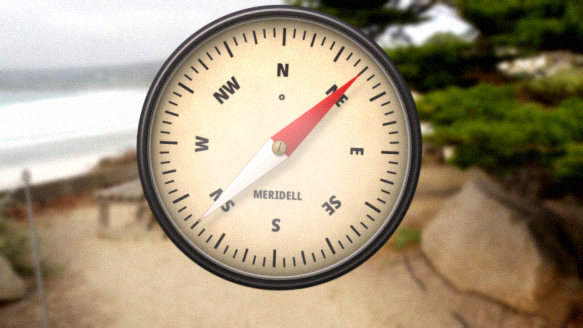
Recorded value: value=45 unit=°
